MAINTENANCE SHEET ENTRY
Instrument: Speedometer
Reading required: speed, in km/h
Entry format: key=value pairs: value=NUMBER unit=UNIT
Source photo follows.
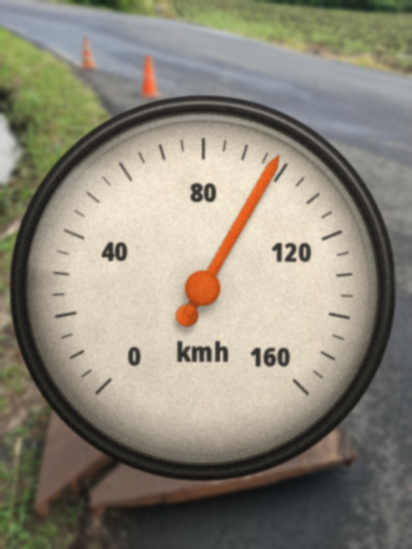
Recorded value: value=97.5 unit=km/h
